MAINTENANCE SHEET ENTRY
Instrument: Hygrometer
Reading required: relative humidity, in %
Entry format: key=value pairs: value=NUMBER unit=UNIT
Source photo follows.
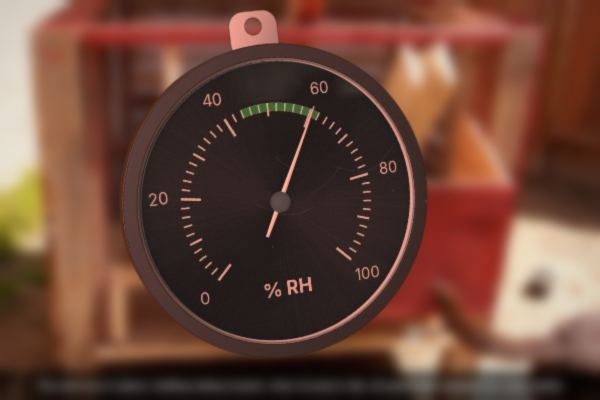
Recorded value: value=60 unit=%
